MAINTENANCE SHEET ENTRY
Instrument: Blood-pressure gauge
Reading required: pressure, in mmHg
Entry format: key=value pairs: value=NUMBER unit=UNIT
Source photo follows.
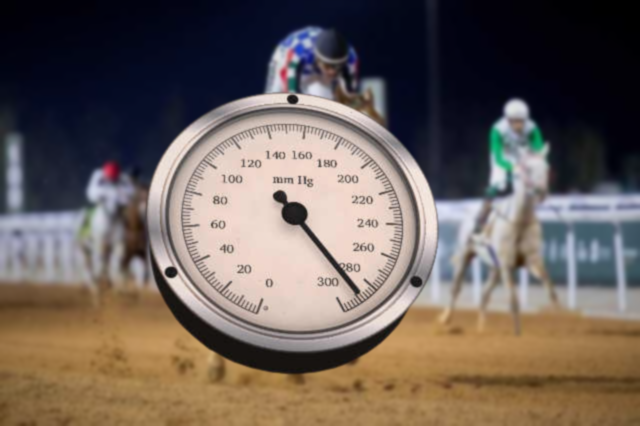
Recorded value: value=290 unit=mmHg
